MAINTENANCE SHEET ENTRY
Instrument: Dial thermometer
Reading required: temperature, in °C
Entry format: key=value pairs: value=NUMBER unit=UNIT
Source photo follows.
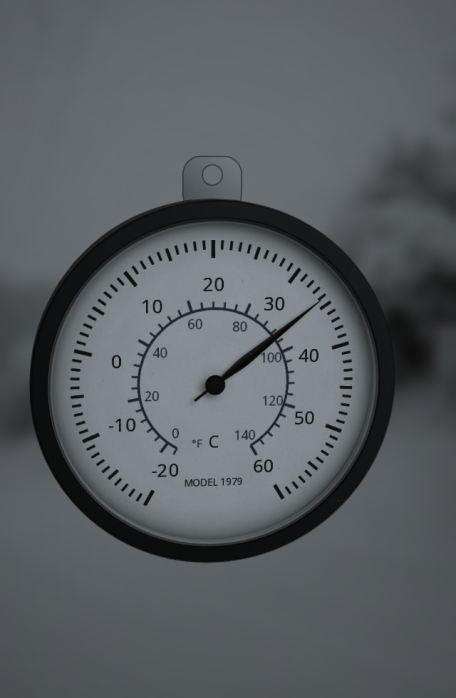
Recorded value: value=34 unit=°C
